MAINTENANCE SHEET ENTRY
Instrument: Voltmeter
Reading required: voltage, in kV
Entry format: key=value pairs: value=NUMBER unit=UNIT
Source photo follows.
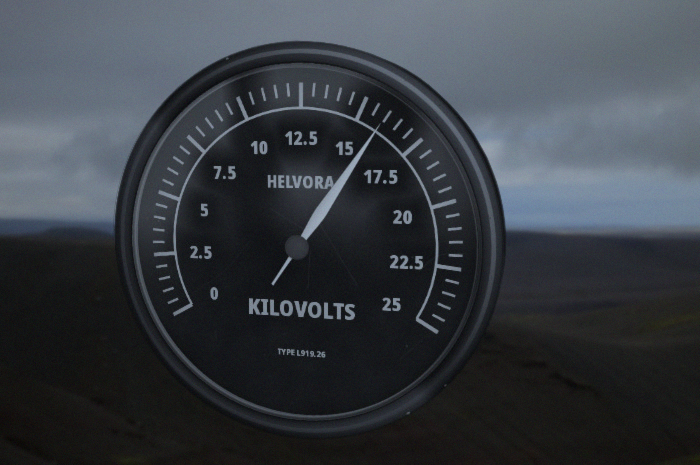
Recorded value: value=16 unit=kV
